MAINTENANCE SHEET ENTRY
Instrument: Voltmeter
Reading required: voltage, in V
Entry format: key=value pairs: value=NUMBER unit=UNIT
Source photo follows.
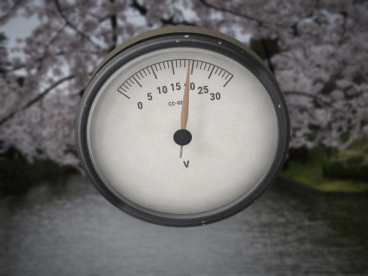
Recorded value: value=19 unit=V
